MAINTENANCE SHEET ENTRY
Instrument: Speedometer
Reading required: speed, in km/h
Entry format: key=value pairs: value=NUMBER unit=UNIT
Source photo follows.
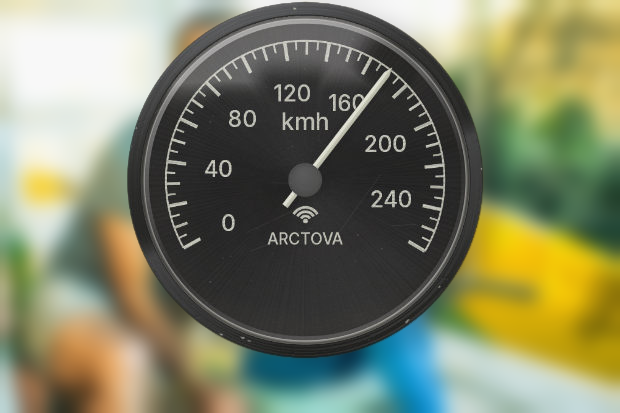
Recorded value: value=170 unit=km/h
